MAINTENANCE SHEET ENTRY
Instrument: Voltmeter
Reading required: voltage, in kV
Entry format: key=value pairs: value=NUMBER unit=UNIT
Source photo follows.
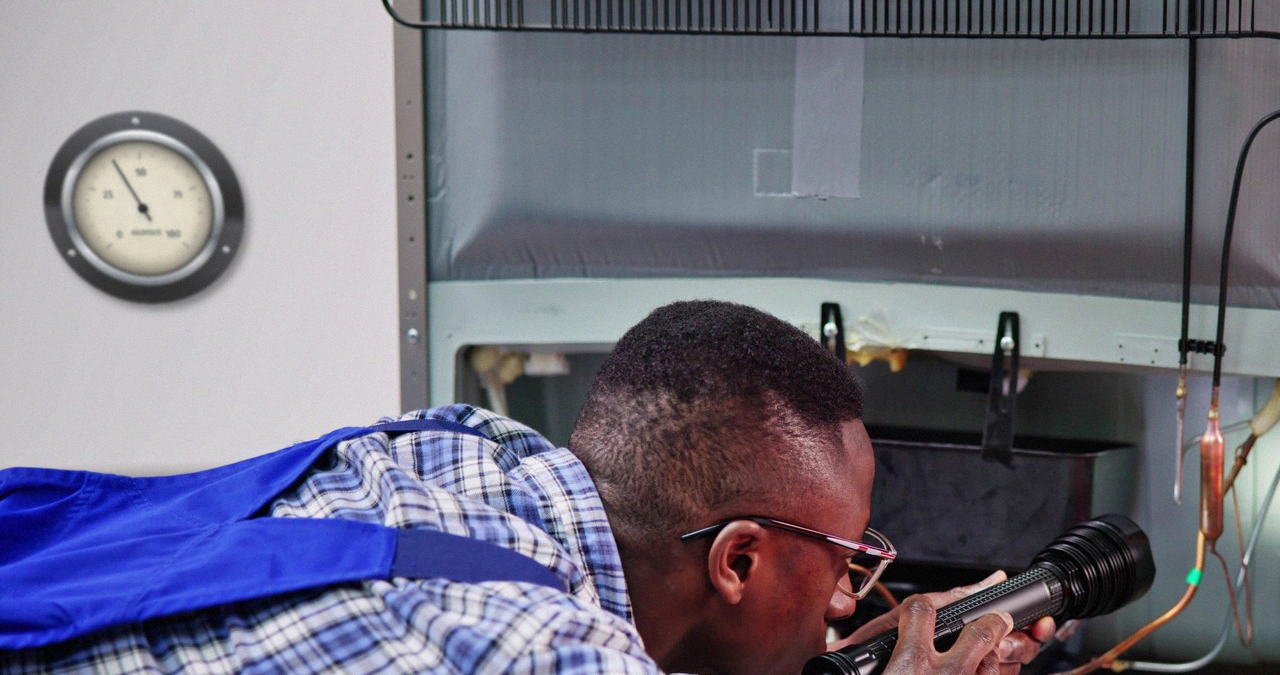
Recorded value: value=40 unit=kV
